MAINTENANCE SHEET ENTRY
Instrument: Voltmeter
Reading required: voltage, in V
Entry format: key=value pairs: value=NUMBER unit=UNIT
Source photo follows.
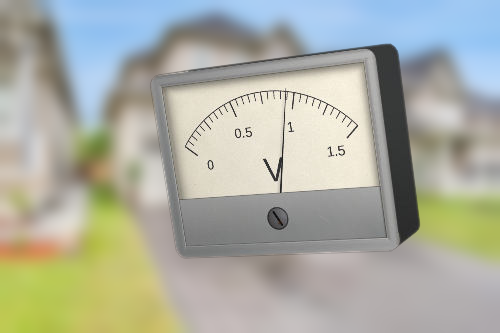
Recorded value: value=0.95 unit=V
